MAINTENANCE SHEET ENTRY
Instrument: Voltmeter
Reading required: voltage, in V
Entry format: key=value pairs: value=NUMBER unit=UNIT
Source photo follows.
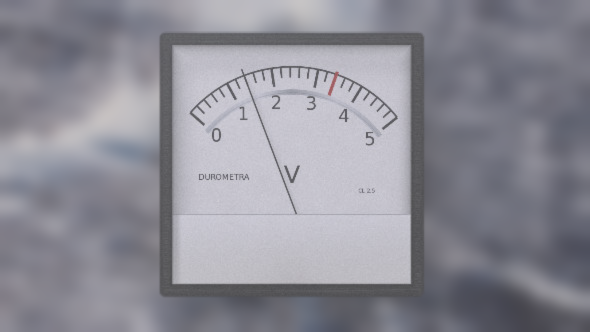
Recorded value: value=1.4 unit=V
